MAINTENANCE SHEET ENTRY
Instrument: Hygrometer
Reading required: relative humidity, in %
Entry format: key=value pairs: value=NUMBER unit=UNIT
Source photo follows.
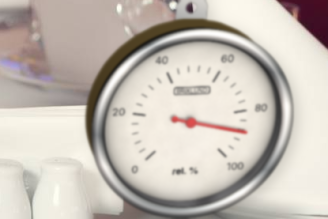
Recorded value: value=88 unit=%
